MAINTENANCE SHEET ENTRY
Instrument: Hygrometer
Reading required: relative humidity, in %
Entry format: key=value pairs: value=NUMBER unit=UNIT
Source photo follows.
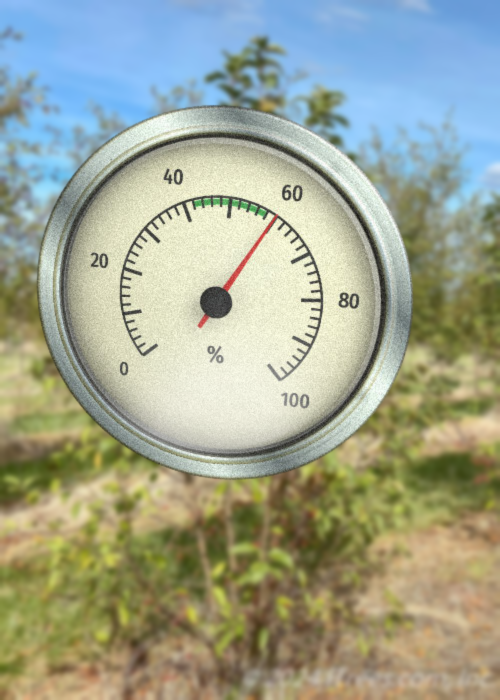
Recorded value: value=60 unit=%
